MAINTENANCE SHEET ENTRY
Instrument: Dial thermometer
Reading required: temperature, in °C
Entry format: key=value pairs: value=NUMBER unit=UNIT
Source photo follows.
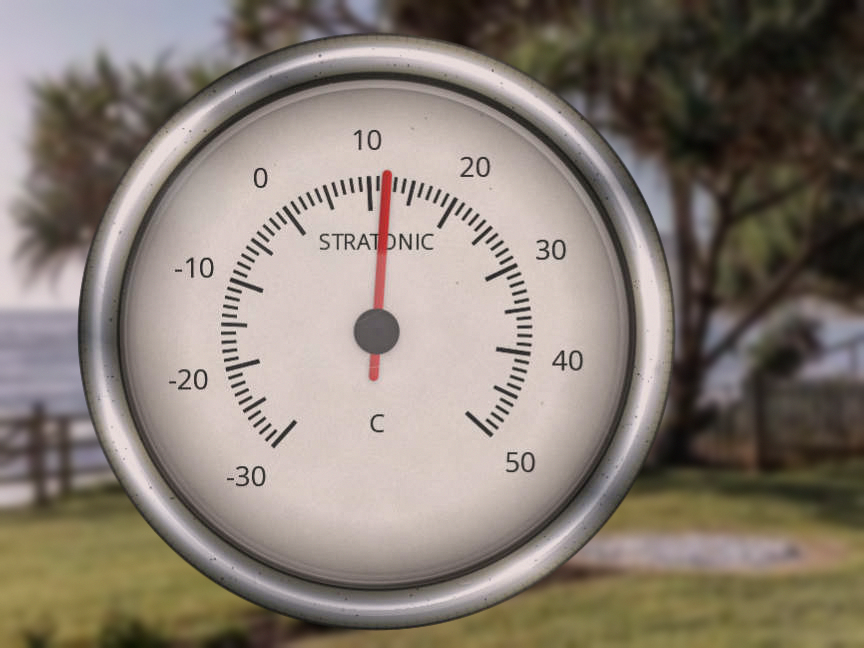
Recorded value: value=12 unit=°C
